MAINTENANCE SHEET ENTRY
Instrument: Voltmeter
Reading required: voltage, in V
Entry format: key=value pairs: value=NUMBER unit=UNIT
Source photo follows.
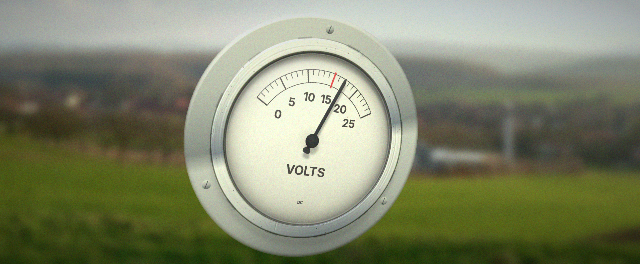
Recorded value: value=17 unit=V
